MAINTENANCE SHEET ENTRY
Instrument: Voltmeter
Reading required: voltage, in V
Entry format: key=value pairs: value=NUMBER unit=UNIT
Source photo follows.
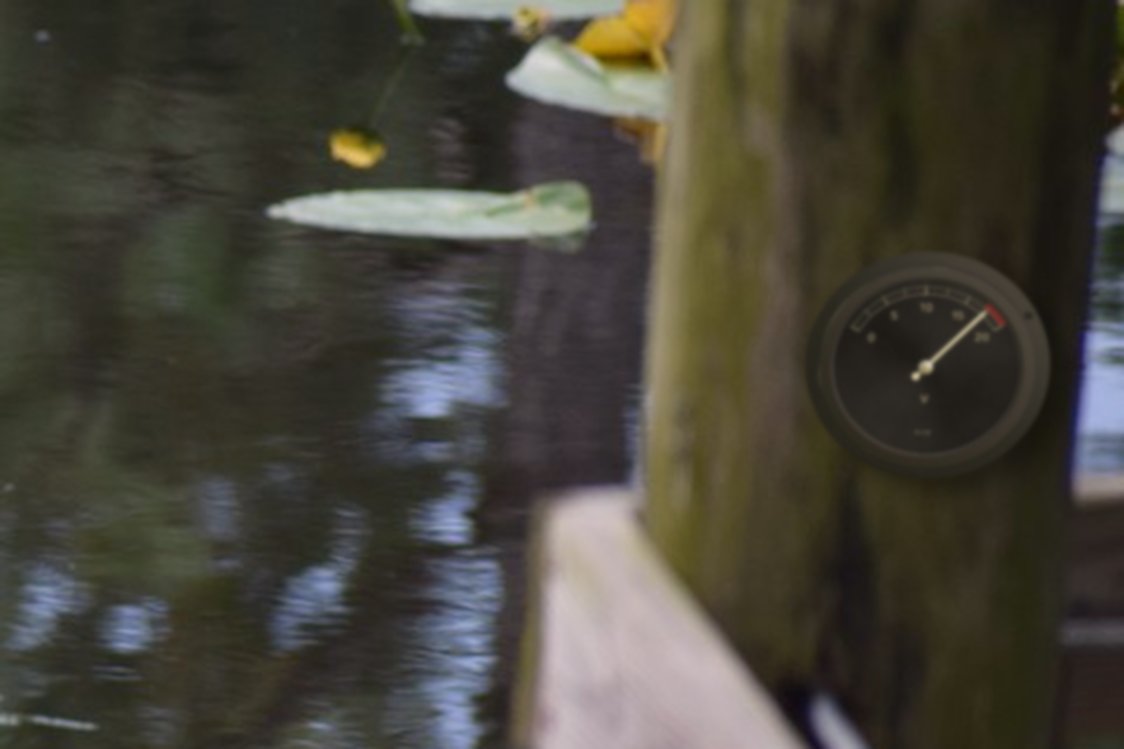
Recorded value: value=17.5 unit=V
